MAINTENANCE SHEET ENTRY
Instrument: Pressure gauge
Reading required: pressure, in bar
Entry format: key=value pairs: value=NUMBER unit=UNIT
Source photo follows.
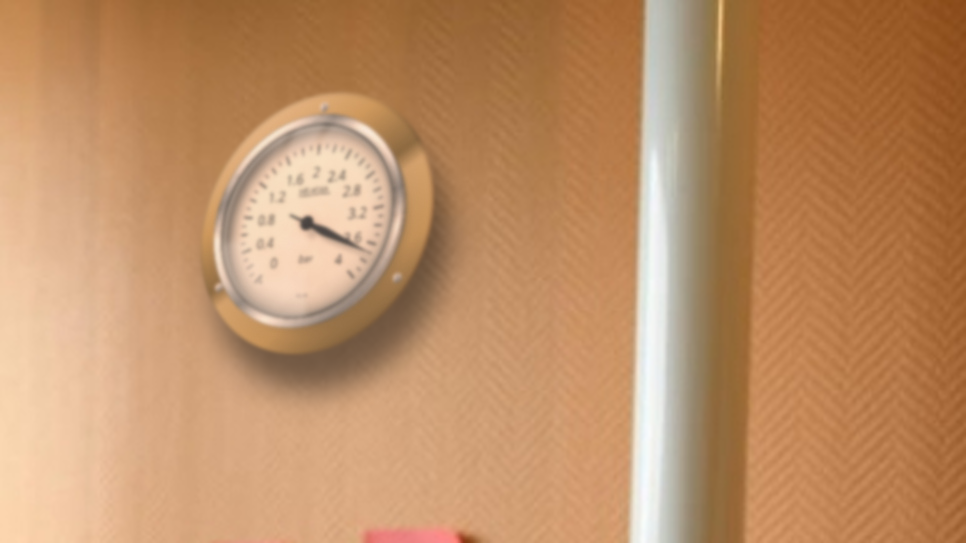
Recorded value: value=3.7 unit=bar
